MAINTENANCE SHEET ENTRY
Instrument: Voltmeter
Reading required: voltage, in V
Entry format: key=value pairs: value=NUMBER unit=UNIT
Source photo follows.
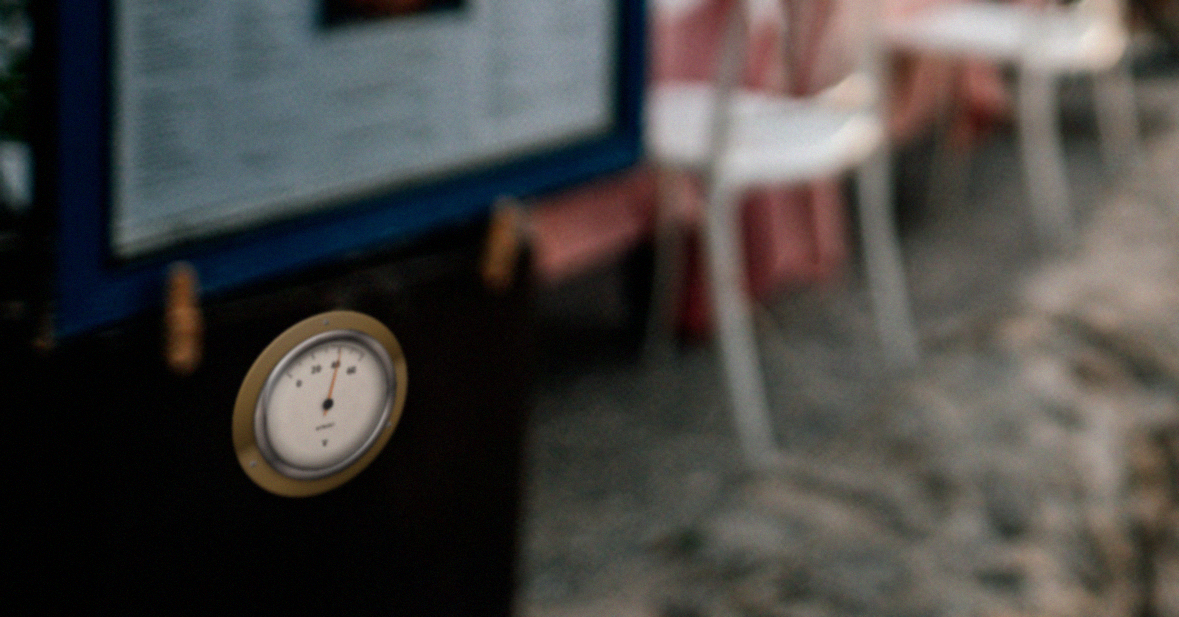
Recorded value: value=40 unit=V
